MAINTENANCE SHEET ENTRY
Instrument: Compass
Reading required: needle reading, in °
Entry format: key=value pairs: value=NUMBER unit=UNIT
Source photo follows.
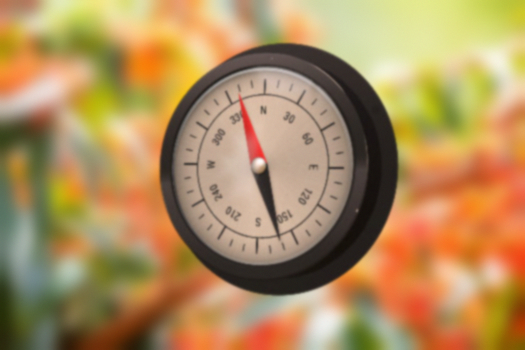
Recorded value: value=340 unit=°
